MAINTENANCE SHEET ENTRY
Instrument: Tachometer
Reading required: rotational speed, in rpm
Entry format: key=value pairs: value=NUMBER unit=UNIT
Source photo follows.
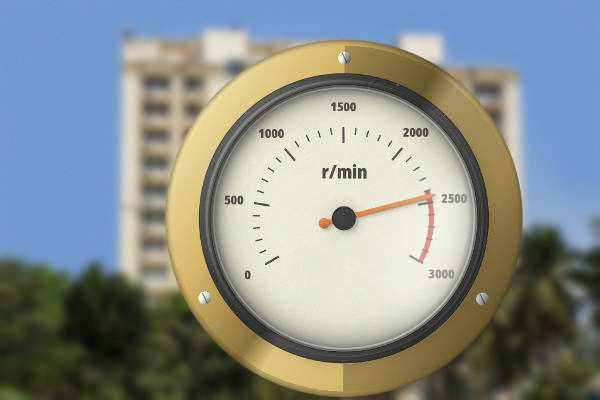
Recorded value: value=2450 unit=rpm
